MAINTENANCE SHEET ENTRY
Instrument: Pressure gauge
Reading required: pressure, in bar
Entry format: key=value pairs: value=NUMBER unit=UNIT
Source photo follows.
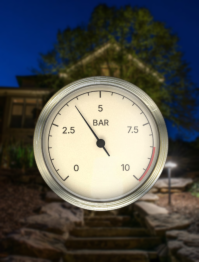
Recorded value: value=3.75 unit=bar
